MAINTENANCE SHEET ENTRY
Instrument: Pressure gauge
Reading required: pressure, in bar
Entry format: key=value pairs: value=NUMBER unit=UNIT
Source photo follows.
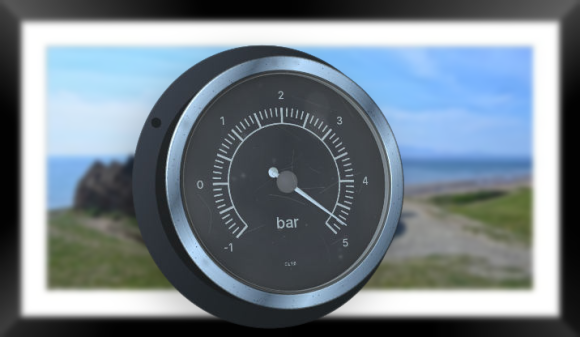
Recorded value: value=4.8 unit=bar
